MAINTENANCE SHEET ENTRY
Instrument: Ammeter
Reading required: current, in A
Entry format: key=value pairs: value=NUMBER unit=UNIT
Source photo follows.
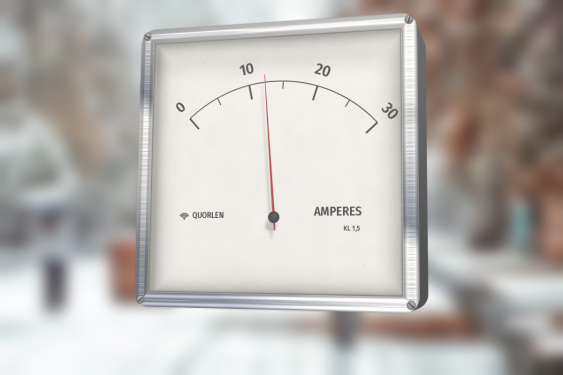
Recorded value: value=12.5 unit=A
